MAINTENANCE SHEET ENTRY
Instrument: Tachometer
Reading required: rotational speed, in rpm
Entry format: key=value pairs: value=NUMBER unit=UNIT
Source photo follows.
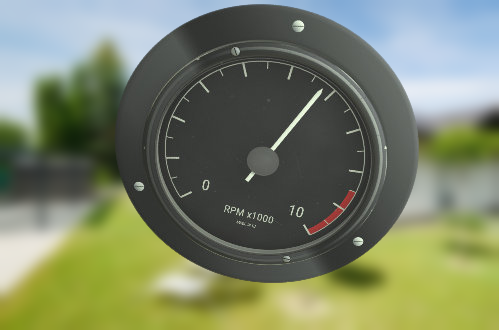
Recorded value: value=5750 unit=rpm
